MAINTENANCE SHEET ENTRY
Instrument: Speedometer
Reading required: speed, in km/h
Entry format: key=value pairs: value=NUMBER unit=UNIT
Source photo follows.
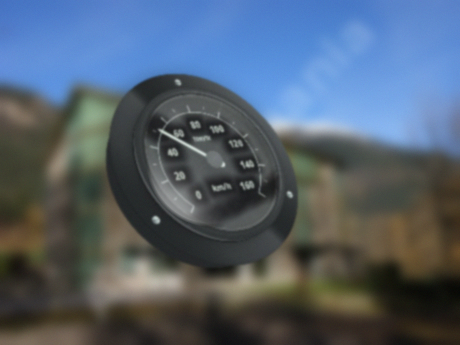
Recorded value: value=50 unit=km/h
